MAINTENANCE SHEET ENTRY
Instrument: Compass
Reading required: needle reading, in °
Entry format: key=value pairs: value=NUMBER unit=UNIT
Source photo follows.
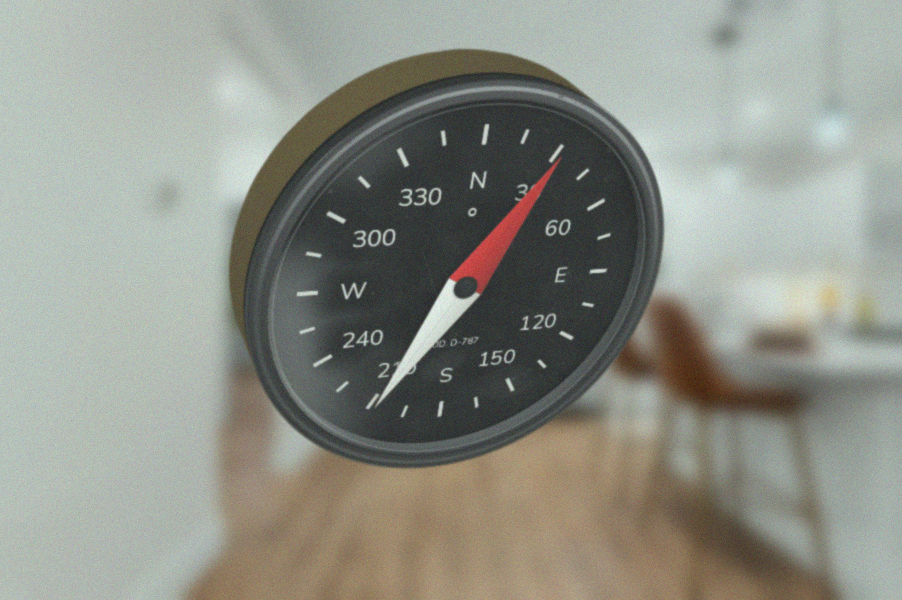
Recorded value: value=30 unit=°
